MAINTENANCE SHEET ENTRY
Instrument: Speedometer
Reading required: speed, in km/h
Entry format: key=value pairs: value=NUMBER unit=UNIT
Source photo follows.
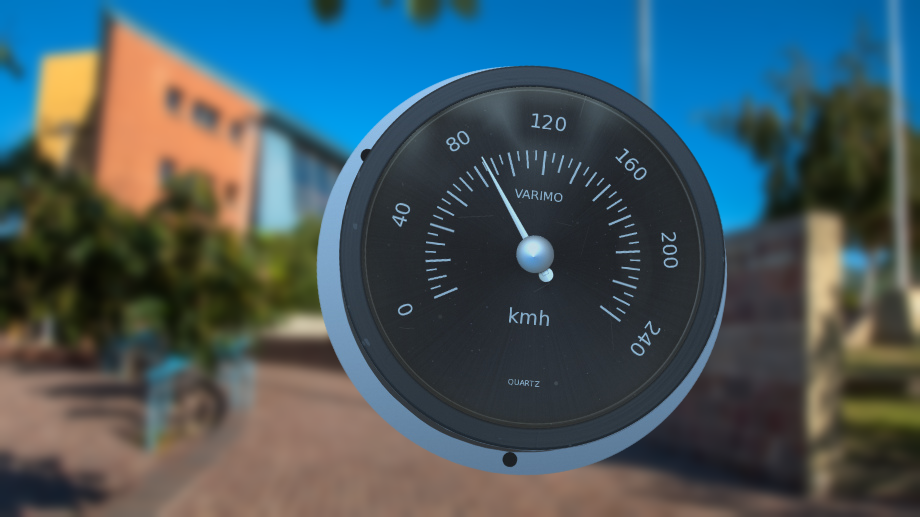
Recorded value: value=85 unit=km/h
